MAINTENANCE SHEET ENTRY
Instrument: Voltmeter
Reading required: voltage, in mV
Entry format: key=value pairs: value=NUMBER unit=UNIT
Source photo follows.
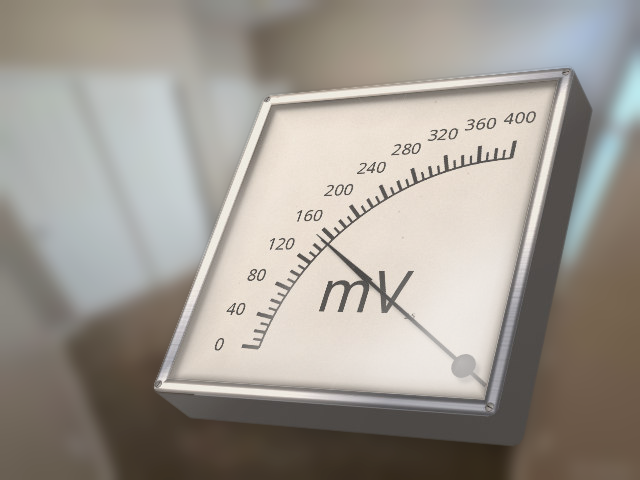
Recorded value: value=150 unit=mV
